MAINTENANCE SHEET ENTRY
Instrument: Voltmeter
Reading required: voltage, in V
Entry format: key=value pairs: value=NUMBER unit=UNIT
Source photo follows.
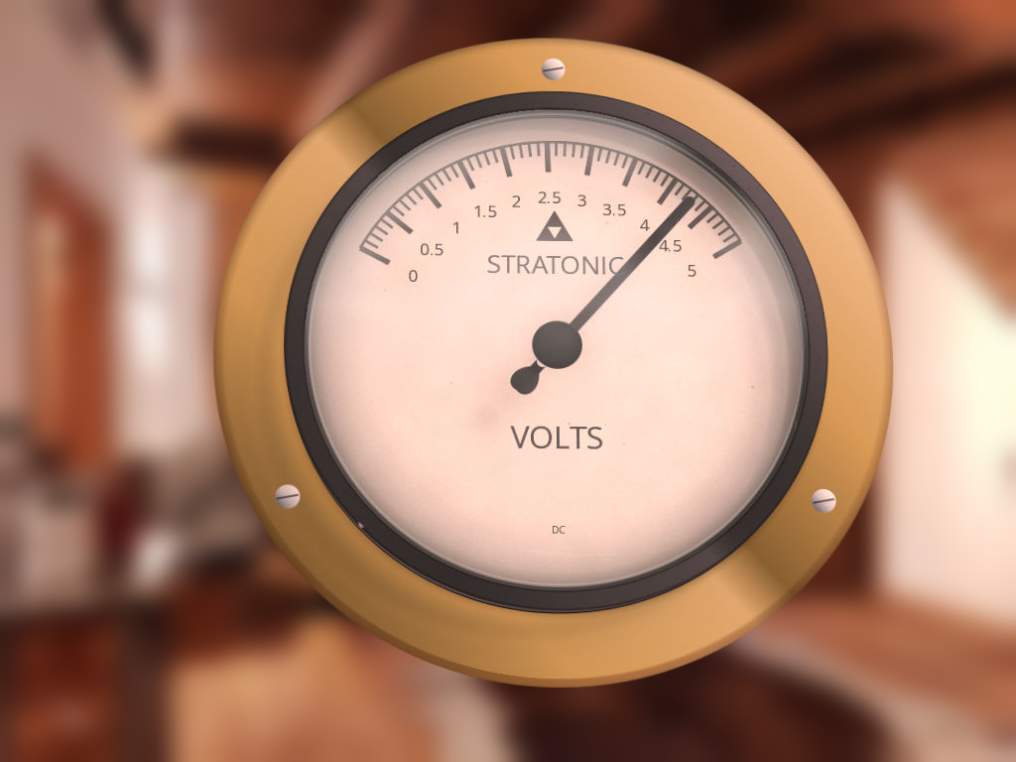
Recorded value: value=4.3 unit=V
